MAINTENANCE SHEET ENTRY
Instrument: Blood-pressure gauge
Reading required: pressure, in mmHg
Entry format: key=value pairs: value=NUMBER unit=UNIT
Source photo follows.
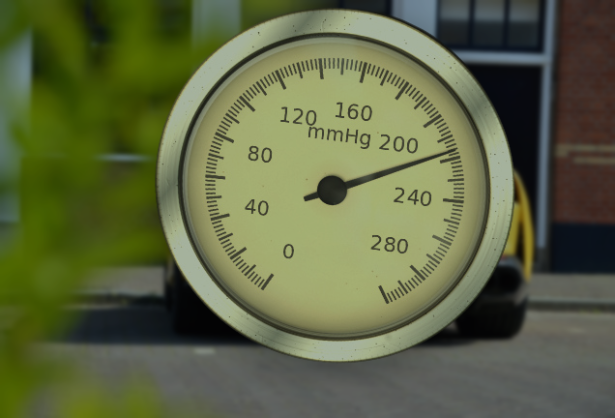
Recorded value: value=216 unit=mmHg
